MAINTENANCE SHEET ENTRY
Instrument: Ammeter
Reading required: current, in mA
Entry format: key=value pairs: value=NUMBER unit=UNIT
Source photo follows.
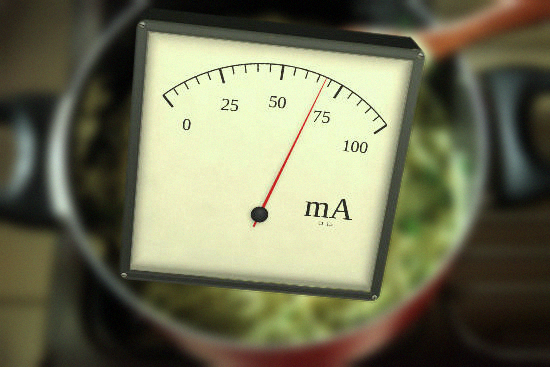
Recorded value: value=67.5 unit=mA
